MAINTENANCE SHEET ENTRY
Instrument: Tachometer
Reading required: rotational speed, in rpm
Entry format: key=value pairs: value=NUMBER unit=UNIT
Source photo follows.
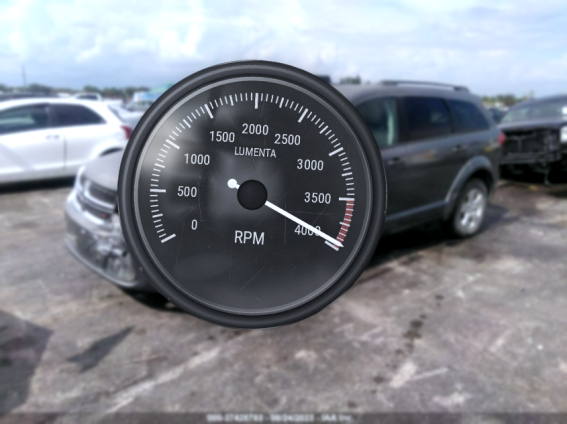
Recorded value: value=3950 unit=rpm
